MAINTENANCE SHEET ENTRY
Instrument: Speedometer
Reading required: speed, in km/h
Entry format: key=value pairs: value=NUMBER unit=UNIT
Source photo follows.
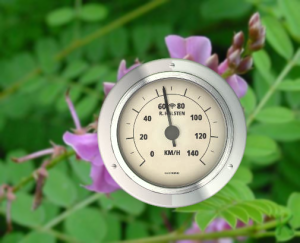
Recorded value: value=65 unit=km/h
